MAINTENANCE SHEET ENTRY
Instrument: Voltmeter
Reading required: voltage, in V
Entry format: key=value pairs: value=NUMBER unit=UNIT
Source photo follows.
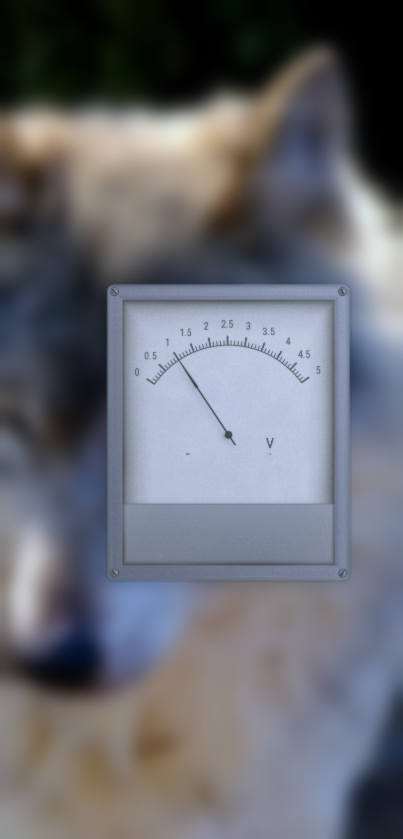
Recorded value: value=1 unit=V
